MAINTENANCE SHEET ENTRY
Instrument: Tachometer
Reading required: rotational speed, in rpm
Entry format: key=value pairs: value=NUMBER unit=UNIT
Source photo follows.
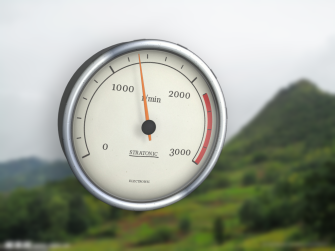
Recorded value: value=1300 unit=rpm
